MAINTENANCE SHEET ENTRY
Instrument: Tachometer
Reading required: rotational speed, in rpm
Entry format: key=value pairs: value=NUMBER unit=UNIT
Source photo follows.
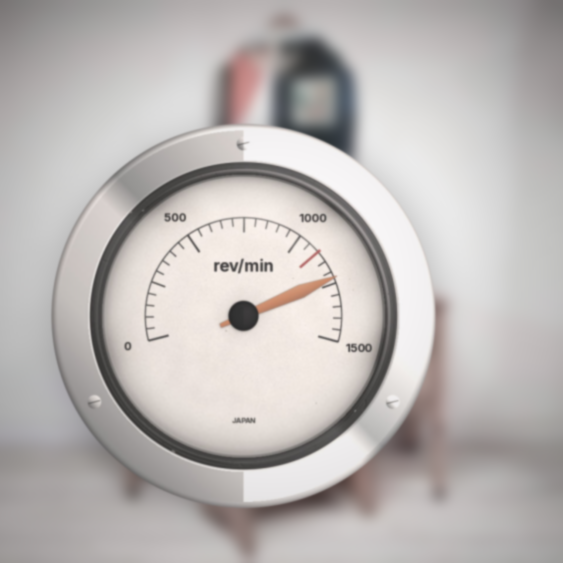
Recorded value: value=1225 unit=rpm
